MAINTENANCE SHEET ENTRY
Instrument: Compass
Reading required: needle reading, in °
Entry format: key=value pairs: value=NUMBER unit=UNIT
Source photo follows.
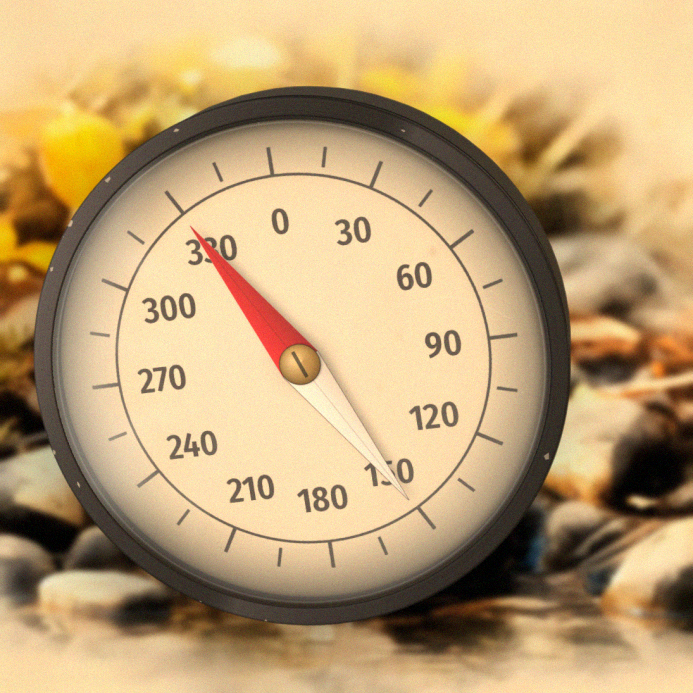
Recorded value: value=330 unit=°
